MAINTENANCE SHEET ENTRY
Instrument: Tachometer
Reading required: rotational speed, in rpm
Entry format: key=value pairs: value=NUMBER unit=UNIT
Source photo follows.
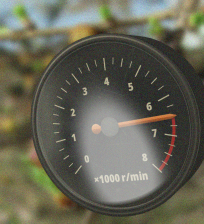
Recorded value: value=6500 unit=rpm
